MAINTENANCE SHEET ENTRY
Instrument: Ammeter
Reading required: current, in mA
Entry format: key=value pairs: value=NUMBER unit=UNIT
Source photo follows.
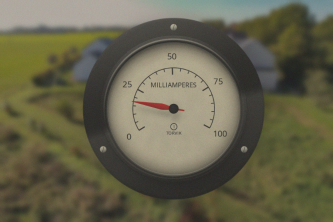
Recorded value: value=17.5 unit=mA
